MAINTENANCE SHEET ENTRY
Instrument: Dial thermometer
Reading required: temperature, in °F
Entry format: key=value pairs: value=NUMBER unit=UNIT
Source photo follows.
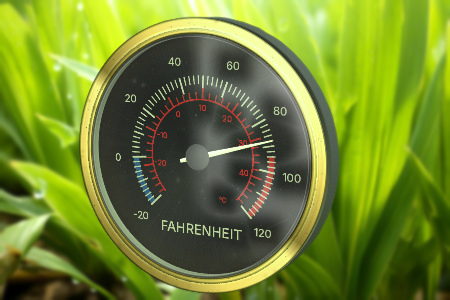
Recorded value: value=88 unit=°F
